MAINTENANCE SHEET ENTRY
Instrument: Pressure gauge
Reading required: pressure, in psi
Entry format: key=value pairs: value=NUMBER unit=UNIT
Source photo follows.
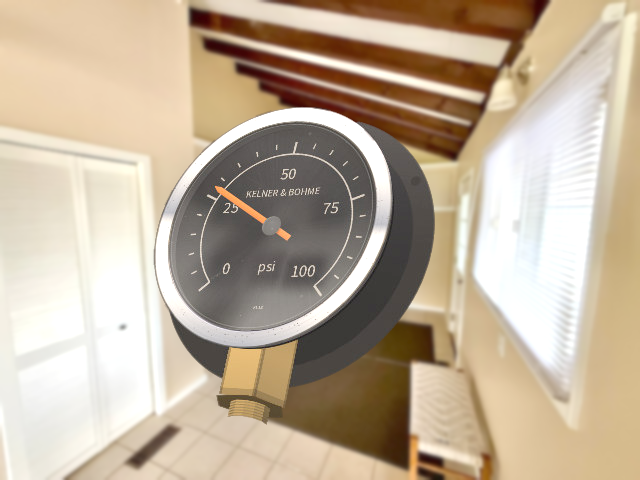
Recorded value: value=27.5 unit=psi
